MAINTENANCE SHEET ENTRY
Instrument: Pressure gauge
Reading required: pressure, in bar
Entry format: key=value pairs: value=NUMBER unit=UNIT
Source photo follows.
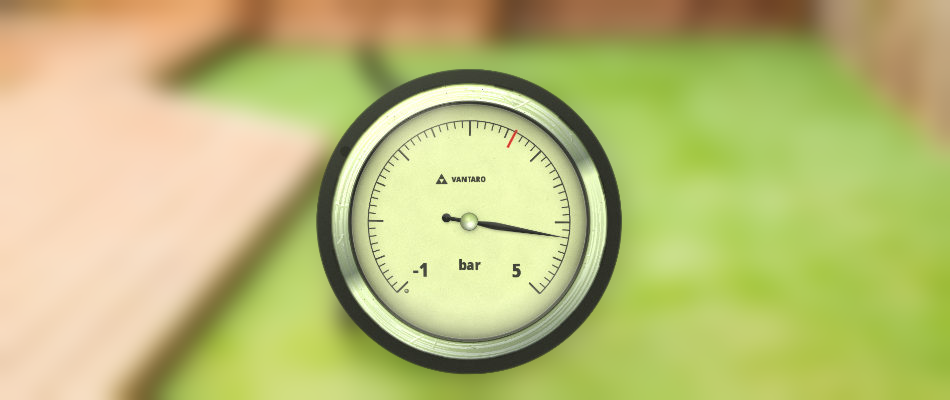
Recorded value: value=4.2 unit=bar
